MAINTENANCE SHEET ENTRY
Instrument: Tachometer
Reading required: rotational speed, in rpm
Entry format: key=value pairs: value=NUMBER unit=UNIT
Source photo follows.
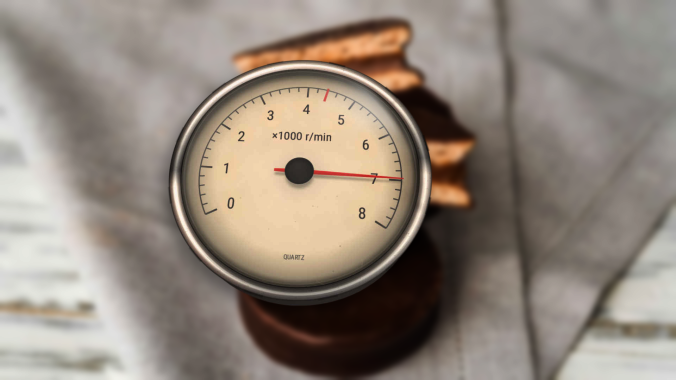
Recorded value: value=7000 unit=rpm
